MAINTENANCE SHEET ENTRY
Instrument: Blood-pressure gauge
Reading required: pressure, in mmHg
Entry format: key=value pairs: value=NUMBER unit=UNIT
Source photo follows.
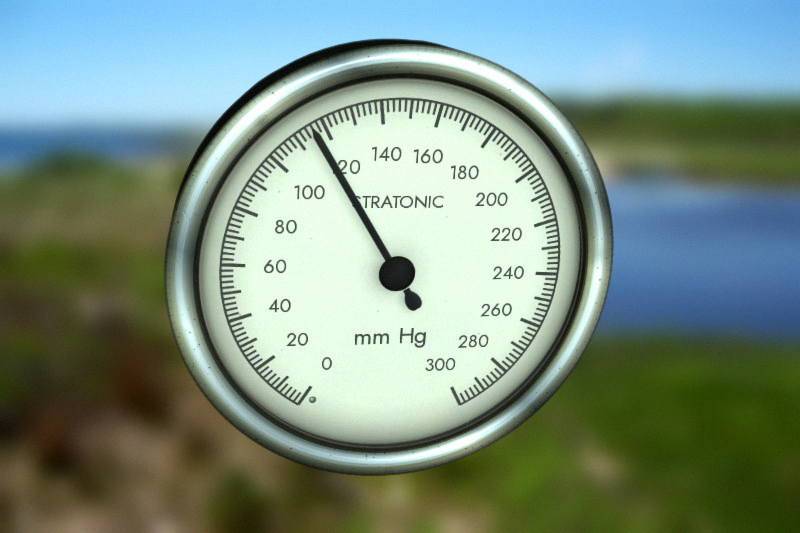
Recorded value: value=116 unit=mmHg
